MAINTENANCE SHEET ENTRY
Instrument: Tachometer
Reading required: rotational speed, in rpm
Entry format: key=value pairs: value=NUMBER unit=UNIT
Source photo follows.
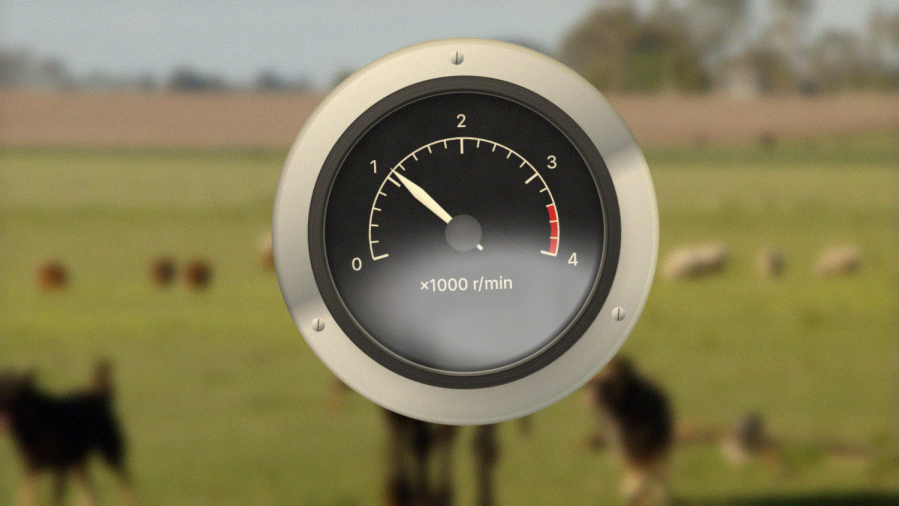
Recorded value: value=1100 unit=rpm
